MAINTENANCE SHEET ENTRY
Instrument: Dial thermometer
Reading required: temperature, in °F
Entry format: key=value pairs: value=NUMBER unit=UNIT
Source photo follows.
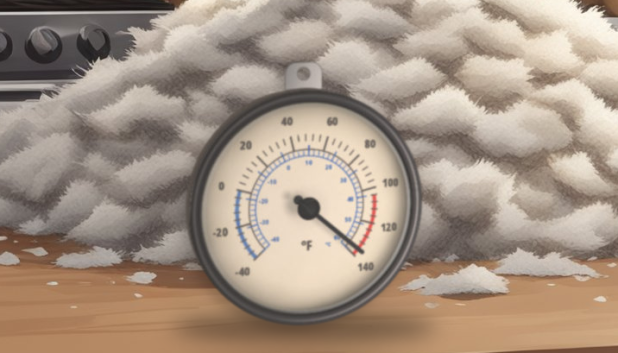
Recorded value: value=136 unit=°F
